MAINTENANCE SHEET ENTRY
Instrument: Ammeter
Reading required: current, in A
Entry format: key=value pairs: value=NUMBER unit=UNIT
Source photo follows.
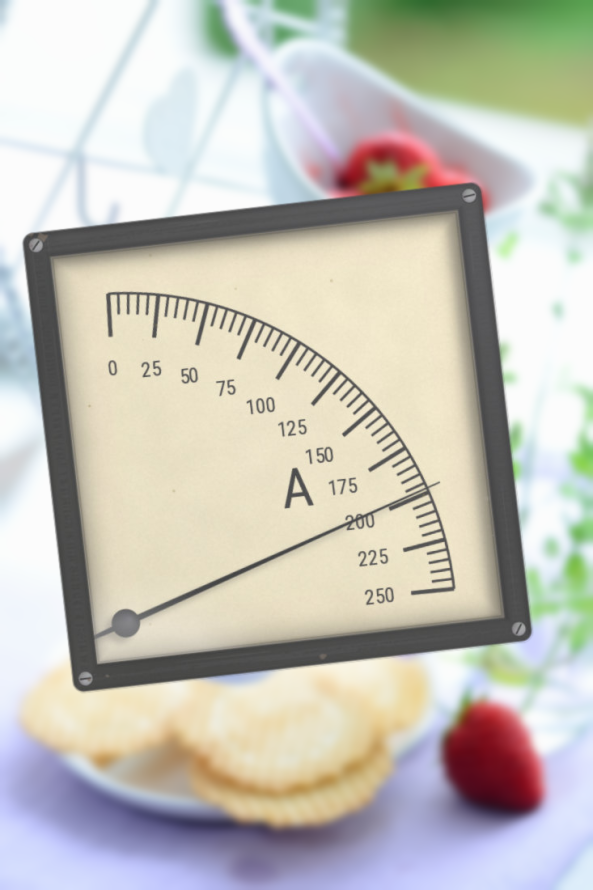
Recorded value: value=197.5 unit=A
